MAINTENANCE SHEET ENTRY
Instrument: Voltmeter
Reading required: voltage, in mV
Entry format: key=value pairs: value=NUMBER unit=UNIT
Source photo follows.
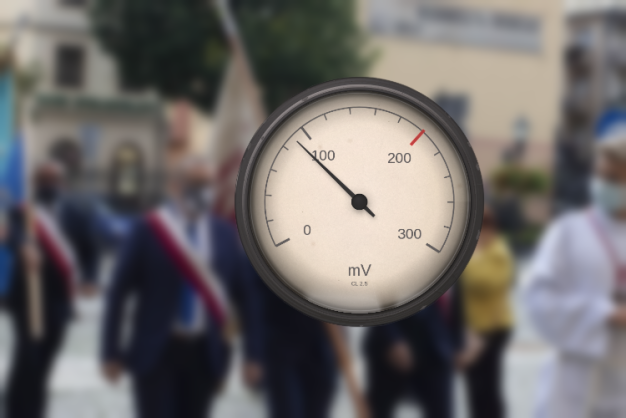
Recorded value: value=90 unit=mV
